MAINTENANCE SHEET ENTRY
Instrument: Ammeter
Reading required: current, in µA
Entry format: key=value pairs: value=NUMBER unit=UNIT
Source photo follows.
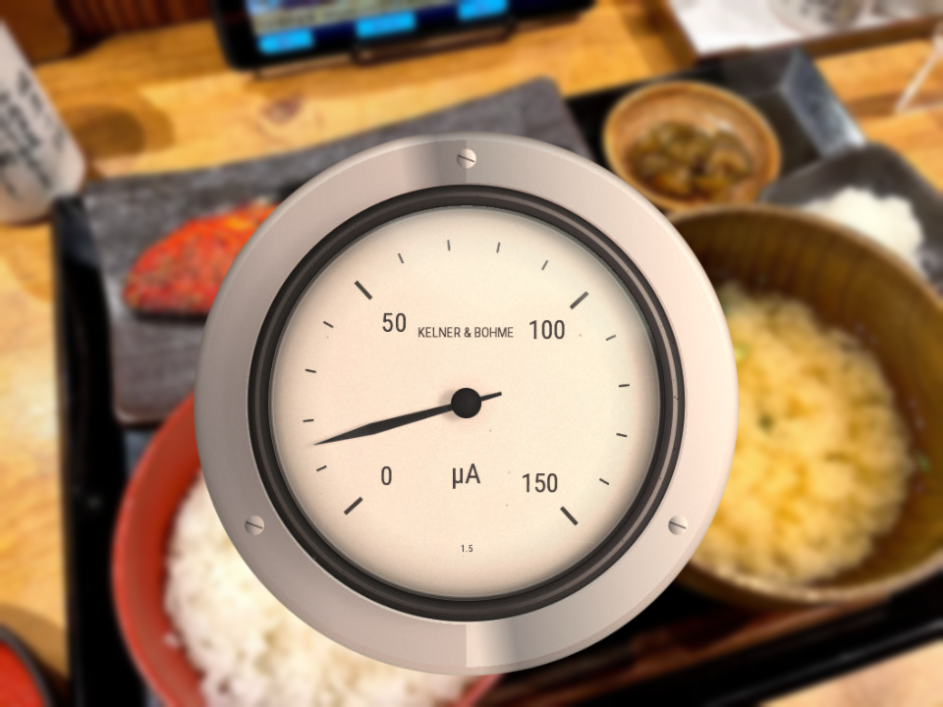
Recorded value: value=15 unit=µA
